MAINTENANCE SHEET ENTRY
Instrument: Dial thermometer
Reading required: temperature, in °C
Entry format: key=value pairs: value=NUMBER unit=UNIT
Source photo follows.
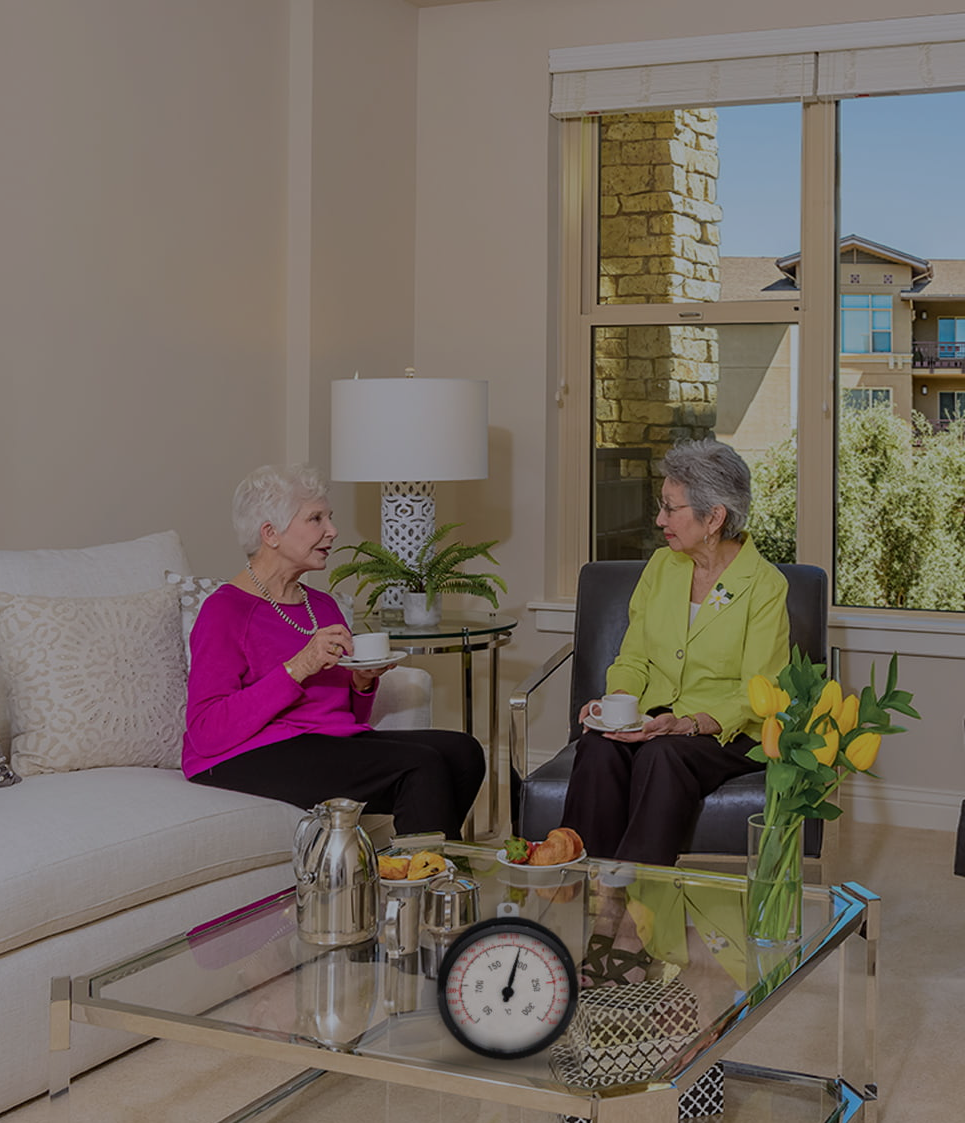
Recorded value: value=190 unit=°C
